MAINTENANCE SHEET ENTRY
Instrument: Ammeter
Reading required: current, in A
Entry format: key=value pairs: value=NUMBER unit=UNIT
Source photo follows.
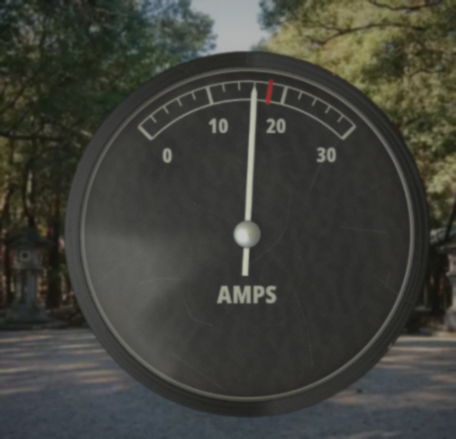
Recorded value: value=16 unit=A
